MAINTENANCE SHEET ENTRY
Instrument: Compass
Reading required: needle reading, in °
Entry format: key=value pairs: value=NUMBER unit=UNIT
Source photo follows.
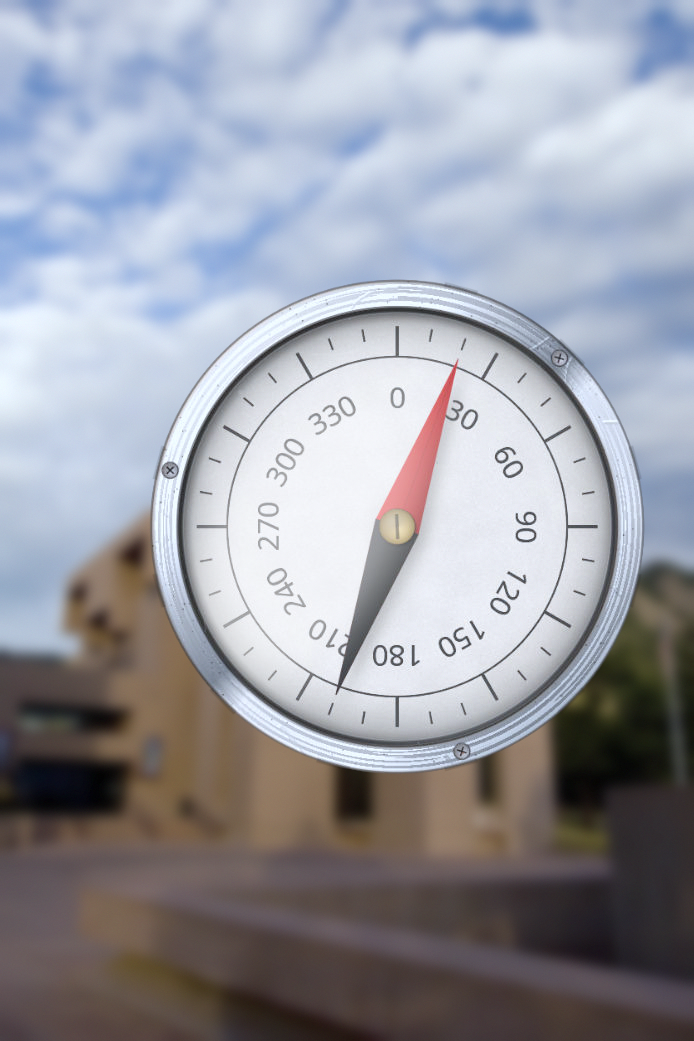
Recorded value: value=20 unit=°
